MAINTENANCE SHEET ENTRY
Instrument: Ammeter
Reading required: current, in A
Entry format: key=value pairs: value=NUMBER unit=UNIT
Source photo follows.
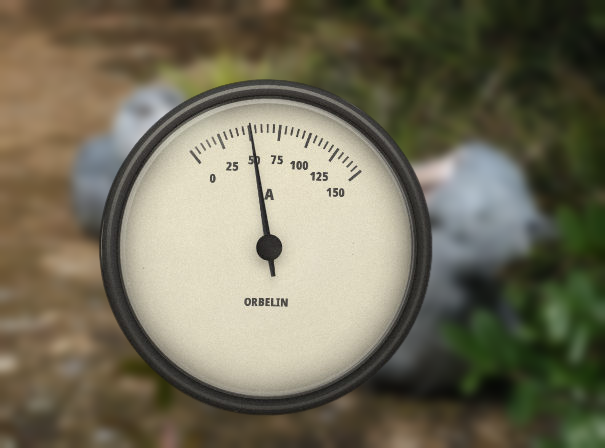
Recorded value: value=50 unit=A
